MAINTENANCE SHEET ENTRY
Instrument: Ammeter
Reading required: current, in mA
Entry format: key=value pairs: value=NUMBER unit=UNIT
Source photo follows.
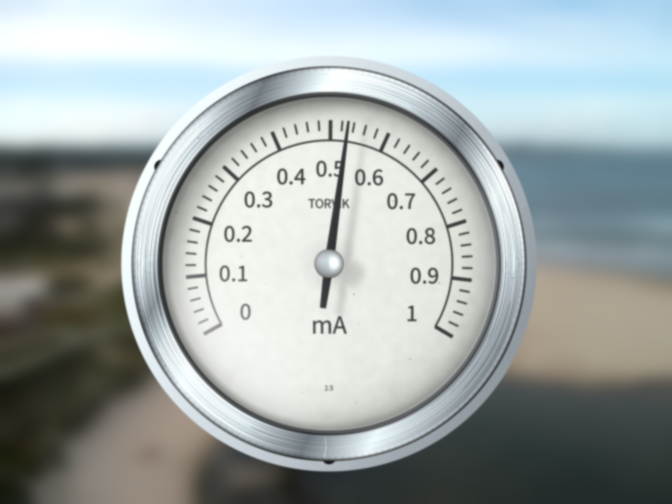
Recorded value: value=0.53 unit=mA
